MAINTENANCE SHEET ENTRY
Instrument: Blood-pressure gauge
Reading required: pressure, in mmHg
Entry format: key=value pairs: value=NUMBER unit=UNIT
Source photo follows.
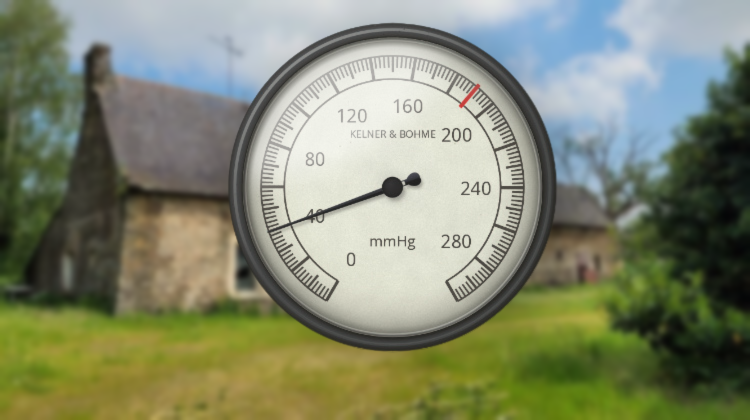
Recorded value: value=40 unit=mmHg
